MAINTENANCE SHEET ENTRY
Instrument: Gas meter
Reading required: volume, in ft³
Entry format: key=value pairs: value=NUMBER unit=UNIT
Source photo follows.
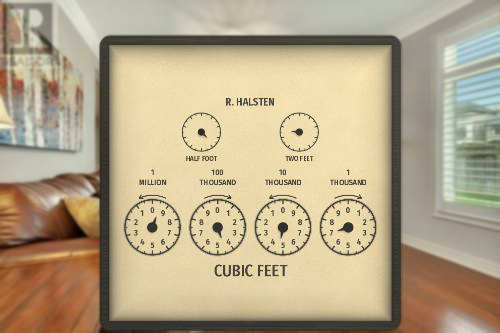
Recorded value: value=944700 unit=ft³
